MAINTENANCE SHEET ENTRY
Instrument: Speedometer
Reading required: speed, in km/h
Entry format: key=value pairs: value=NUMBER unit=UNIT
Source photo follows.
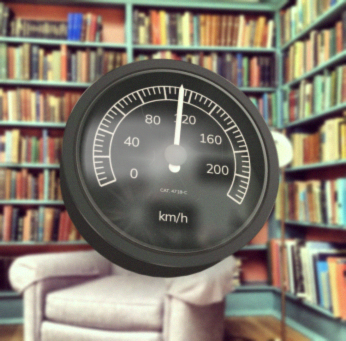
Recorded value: value=112 unit=km/h
